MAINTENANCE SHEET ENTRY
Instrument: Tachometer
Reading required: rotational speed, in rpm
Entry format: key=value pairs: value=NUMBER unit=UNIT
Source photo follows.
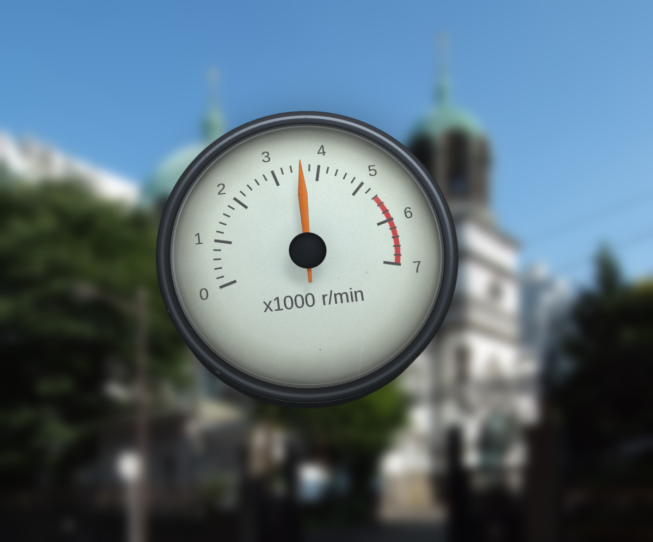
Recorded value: value=3600 unit=rpm
